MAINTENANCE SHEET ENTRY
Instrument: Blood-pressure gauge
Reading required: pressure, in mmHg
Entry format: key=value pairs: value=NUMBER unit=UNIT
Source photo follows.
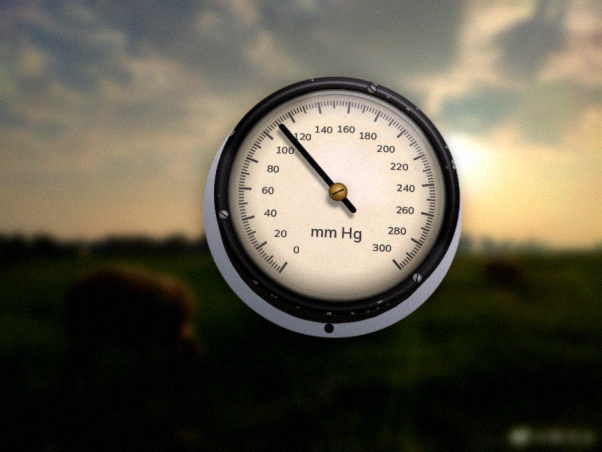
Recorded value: value=110 unit=mmHg
